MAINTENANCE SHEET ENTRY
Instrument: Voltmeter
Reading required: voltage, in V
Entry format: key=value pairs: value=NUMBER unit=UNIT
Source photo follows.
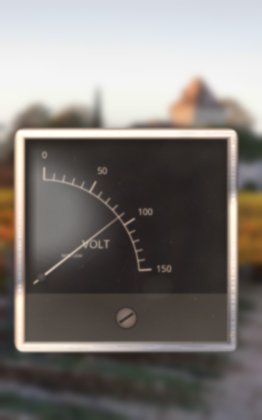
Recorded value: value=90 unit=V
